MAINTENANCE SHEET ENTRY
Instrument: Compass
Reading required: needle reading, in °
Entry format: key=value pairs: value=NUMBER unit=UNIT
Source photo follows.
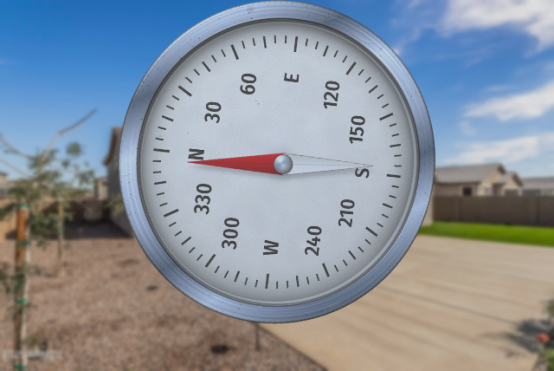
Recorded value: value=355 unit=°
